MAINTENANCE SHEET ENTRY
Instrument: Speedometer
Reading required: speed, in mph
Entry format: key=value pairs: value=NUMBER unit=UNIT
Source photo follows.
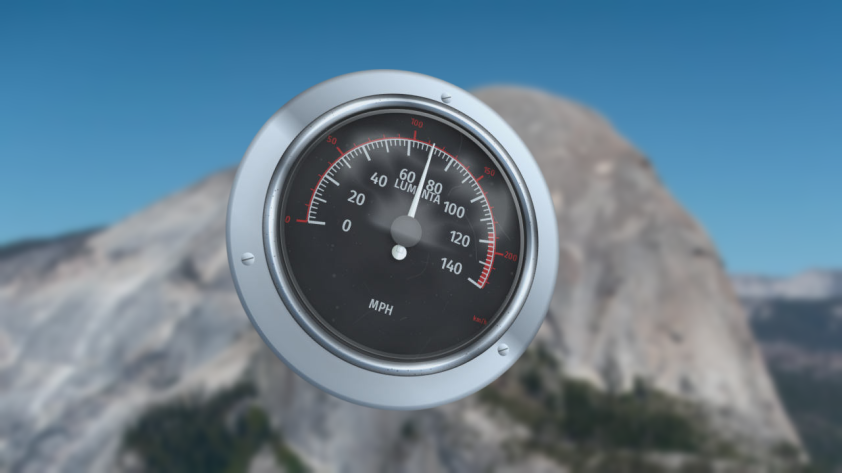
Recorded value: value=70 unit=mph
